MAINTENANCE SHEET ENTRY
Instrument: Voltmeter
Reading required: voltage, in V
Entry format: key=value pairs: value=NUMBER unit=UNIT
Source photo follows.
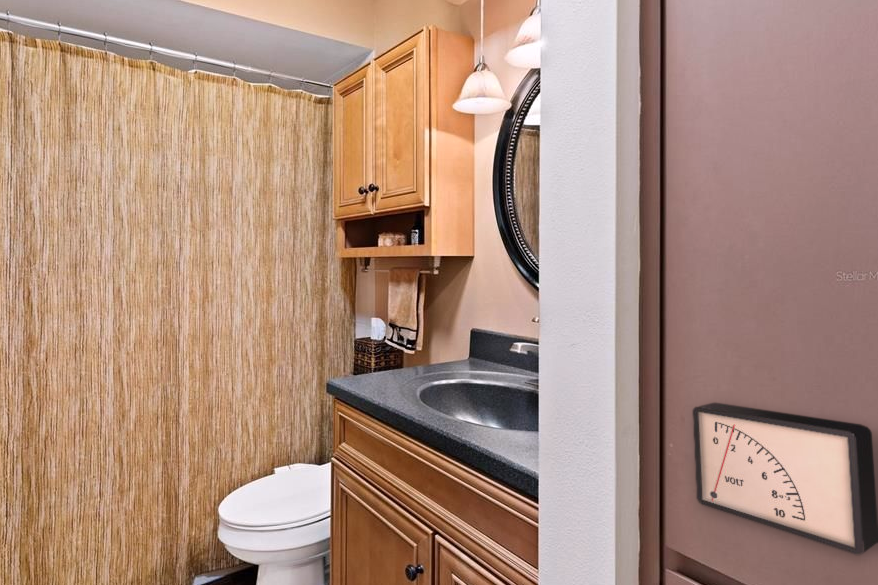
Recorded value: value=1.5 unit=V
